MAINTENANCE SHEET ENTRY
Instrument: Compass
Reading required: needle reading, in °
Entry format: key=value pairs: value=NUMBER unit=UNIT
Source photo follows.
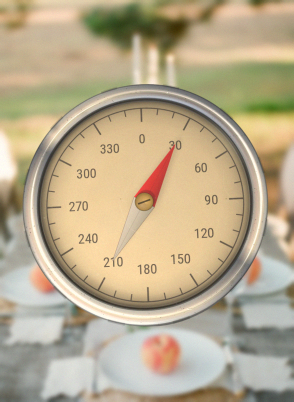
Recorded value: value=30 unit=°
